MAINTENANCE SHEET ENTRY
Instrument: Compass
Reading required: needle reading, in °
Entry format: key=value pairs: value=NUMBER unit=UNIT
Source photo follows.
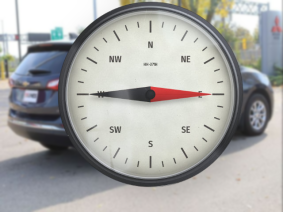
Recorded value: value=90 unit=°
